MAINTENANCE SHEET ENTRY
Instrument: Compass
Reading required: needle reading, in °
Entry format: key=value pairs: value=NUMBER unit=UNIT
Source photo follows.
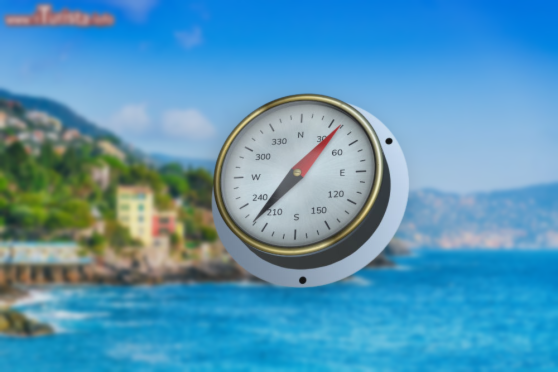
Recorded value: value=40 unit=°
